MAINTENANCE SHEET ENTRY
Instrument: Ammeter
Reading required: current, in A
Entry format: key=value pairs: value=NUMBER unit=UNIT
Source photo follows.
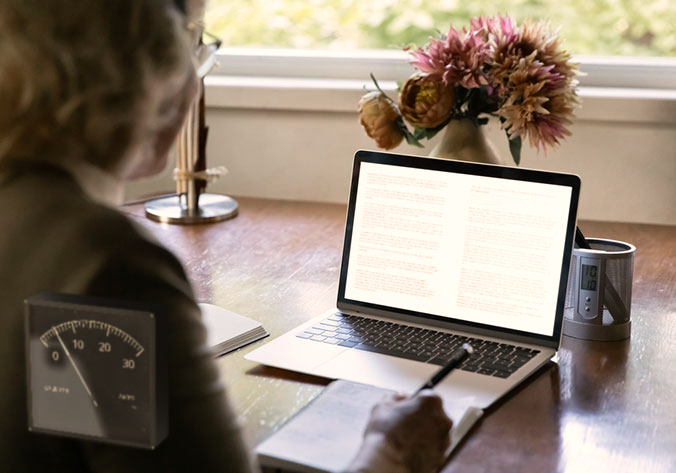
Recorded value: value=5 unit=A
